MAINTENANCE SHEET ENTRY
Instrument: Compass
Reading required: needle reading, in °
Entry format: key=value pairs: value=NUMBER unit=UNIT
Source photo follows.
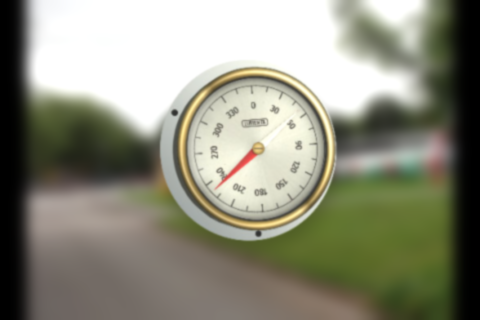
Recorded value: value=232.5 unit=°
